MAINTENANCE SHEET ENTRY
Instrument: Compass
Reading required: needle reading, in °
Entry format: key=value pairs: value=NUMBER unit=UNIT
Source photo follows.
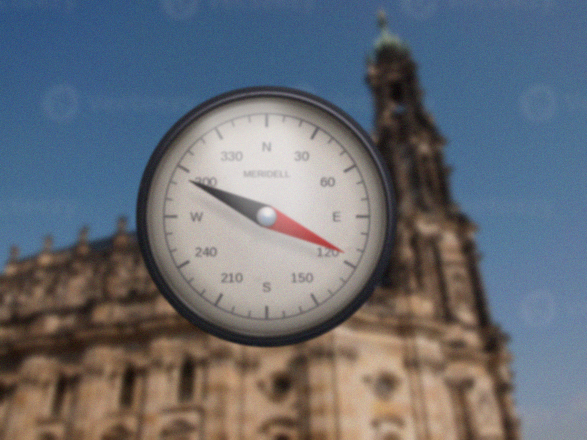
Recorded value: value=115 unit=°
